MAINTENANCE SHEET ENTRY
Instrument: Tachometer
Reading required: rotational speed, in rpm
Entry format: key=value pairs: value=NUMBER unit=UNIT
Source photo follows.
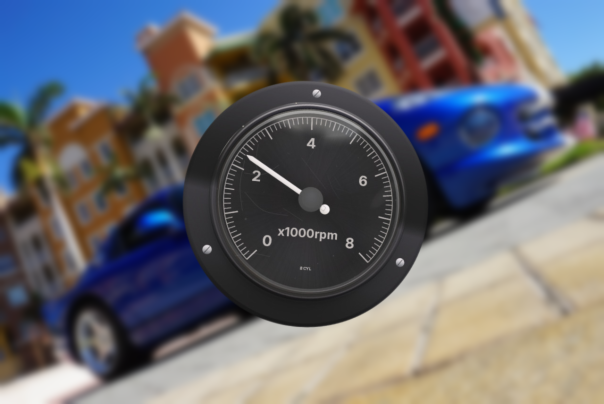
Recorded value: value=2300 unit=rpm
